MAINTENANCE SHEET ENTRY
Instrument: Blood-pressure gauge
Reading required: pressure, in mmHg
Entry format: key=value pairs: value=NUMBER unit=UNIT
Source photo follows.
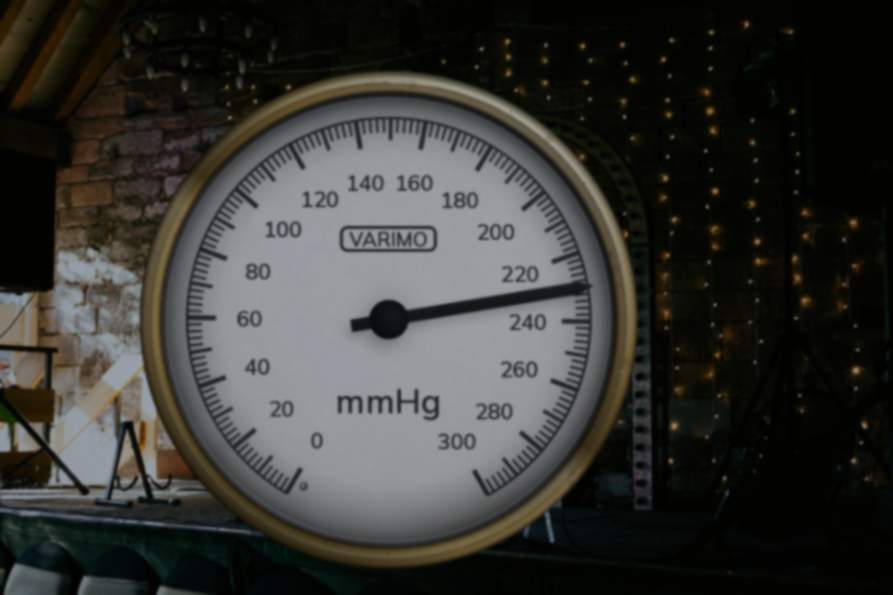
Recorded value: value=230 unit=mmHg
